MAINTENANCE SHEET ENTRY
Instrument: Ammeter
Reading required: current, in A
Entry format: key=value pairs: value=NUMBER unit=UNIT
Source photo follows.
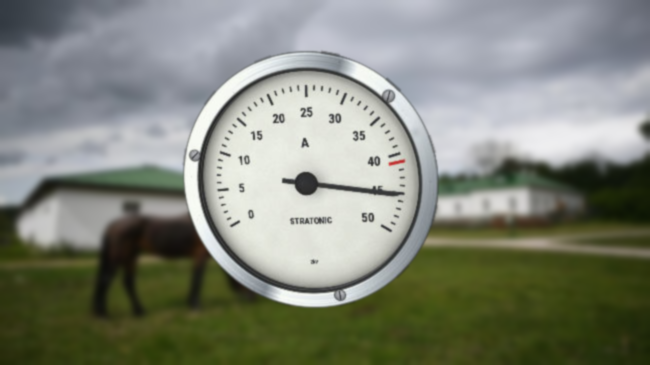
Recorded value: value=45 unit=A
